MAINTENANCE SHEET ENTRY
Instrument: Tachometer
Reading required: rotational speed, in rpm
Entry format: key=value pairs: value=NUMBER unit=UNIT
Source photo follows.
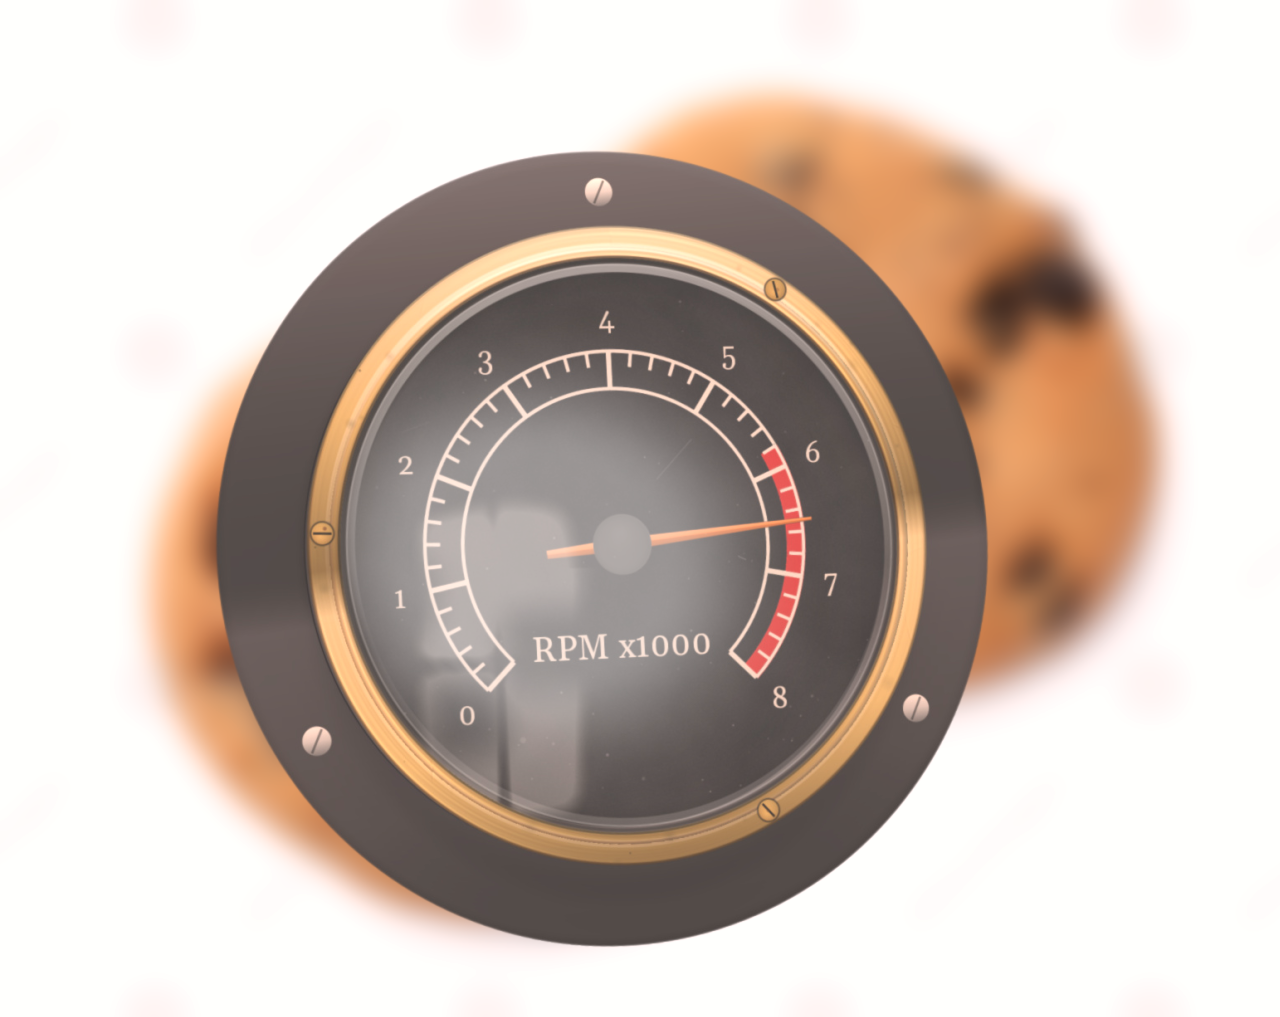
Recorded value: value=6500 unit=rpm
